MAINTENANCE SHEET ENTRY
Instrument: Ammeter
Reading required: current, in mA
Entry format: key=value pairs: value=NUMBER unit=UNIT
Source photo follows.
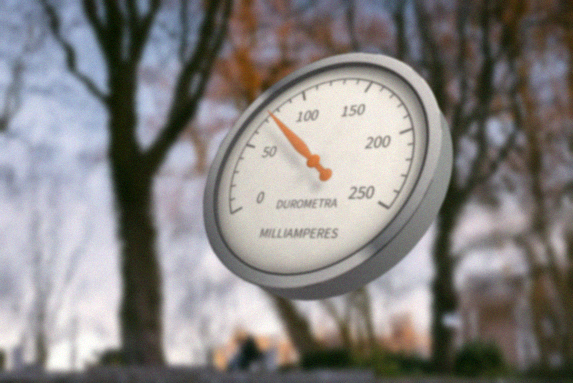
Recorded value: value=75 unit=mA
